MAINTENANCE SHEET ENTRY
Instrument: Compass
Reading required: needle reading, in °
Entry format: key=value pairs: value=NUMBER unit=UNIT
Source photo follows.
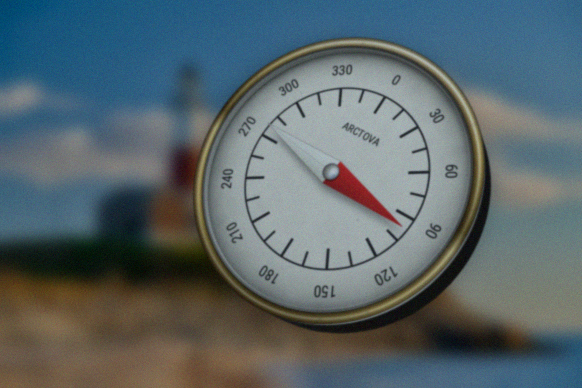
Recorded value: value=97.5 unit=°
